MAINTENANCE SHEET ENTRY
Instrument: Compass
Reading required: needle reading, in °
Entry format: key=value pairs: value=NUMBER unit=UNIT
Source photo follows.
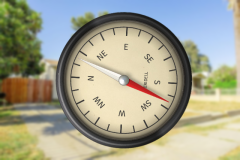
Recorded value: value=202.5 unit=°
